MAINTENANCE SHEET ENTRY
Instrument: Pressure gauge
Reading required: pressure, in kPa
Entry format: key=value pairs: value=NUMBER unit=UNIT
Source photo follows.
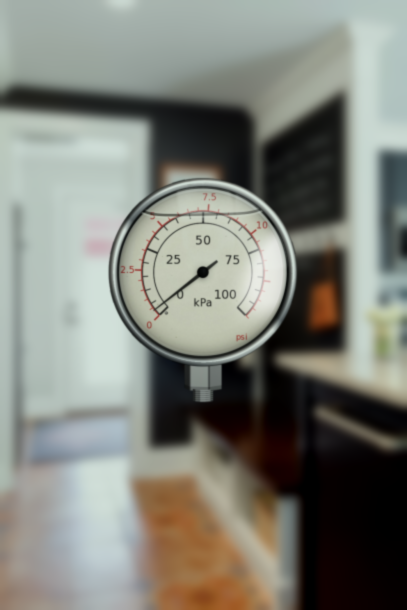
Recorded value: value=2.5 unit=kPa
